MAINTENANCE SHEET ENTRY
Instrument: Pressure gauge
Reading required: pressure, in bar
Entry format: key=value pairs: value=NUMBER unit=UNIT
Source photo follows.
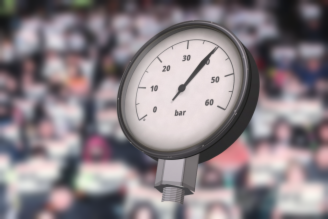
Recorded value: value=40 unit=bar
